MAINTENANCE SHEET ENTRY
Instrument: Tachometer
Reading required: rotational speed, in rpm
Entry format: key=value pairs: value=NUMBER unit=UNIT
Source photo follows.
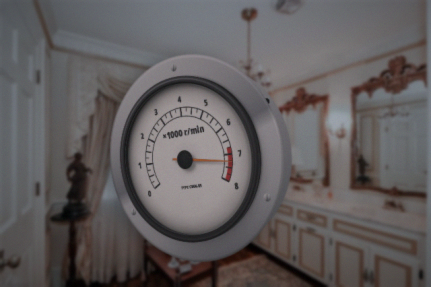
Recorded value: value=7250 unit=rpm
